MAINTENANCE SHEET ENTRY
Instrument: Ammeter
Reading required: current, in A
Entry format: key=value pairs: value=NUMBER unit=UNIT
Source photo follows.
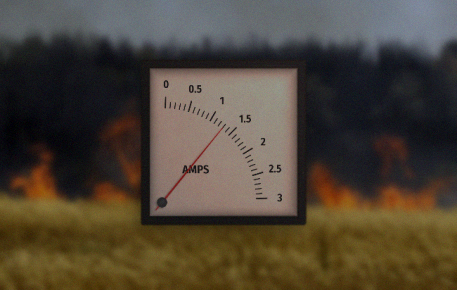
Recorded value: value=1.3 unit=A
